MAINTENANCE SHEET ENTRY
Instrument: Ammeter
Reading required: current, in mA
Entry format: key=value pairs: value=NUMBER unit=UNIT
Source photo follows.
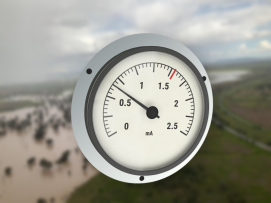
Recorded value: value=0.65 unit=mA
